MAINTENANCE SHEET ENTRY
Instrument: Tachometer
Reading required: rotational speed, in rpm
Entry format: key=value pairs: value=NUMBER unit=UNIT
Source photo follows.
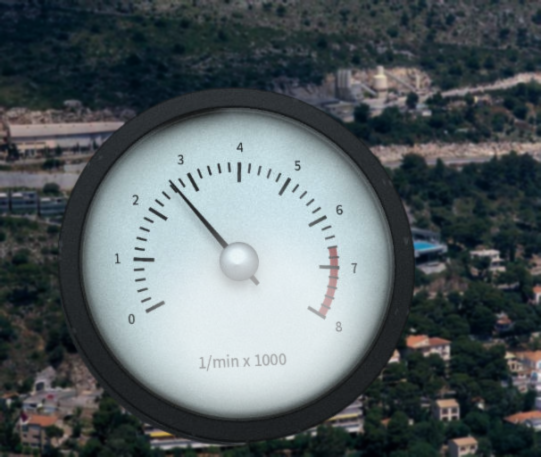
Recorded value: value=2600 unit=rpm
